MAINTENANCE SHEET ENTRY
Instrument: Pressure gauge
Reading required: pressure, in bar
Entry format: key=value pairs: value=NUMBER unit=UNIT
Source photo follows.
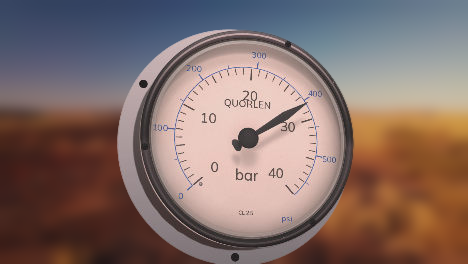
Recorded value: value=28 unit=bar
